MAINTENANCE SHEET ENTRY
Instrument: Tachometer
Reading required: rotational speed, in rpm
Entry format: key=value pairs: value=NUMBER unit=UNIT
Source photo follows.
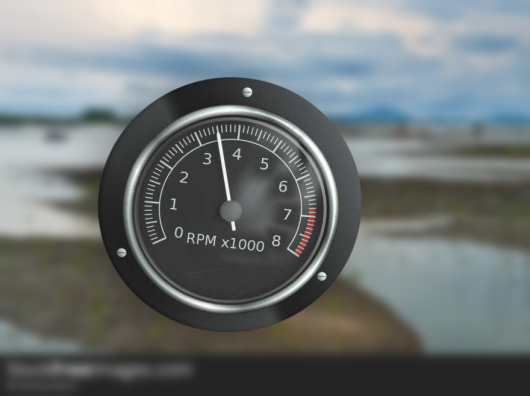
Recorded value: value=3500 unit=rpm
